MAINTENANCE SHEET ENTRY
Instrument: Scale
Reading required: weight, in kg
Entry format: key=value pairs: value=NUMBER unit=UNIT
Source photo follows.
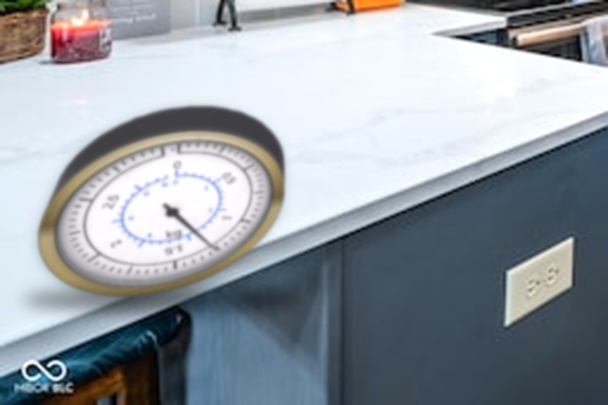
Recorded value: value=1.25 unit=kg
